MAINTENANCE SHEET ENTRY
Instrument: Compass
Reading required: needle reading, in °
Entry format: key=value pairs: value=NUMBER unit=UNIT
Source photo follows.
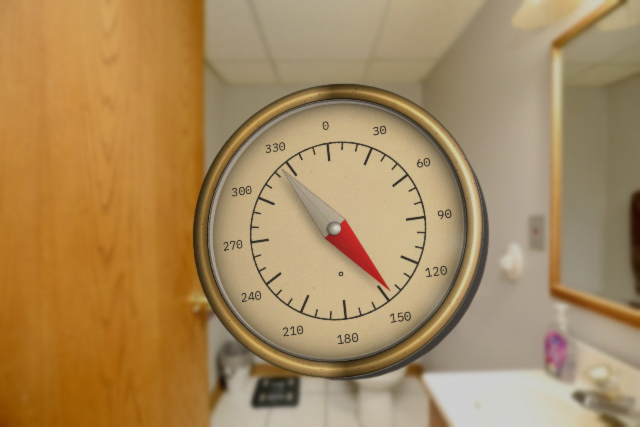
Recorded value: value=145 unit=°
